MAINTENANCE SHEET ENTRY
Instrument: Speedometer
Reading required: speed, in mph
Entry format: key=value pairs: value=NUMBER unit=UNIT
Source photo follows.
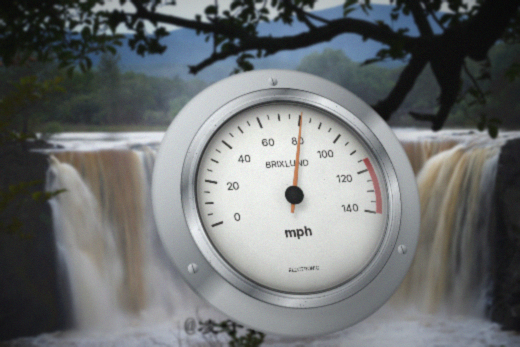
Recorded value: value=80 unit=mph
